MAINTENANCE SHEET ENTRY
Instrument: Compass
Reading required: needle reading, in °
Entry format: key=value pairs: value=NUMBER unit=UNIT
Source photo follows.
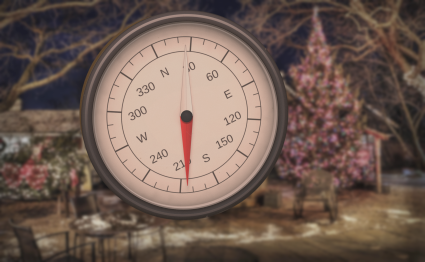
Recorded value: value=205 unit=°
